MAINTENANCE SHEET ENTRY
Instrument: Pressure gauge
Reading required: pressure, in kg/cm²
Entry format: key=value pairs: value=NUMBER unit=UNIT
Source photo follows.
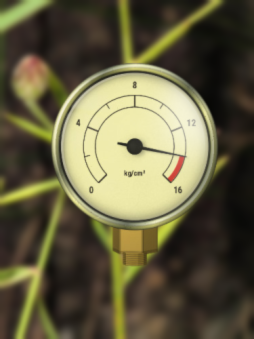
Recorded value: value=14 unit=kg/cm²
